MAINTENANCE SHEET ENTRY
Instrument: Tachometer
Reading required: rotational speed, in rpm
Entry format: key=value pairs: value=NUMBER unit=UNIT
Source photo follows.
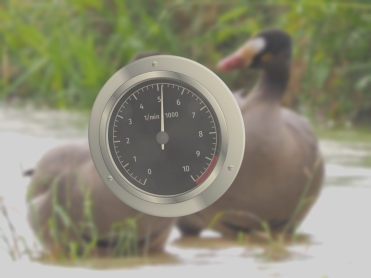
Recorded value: value=5200 unit=rpm
